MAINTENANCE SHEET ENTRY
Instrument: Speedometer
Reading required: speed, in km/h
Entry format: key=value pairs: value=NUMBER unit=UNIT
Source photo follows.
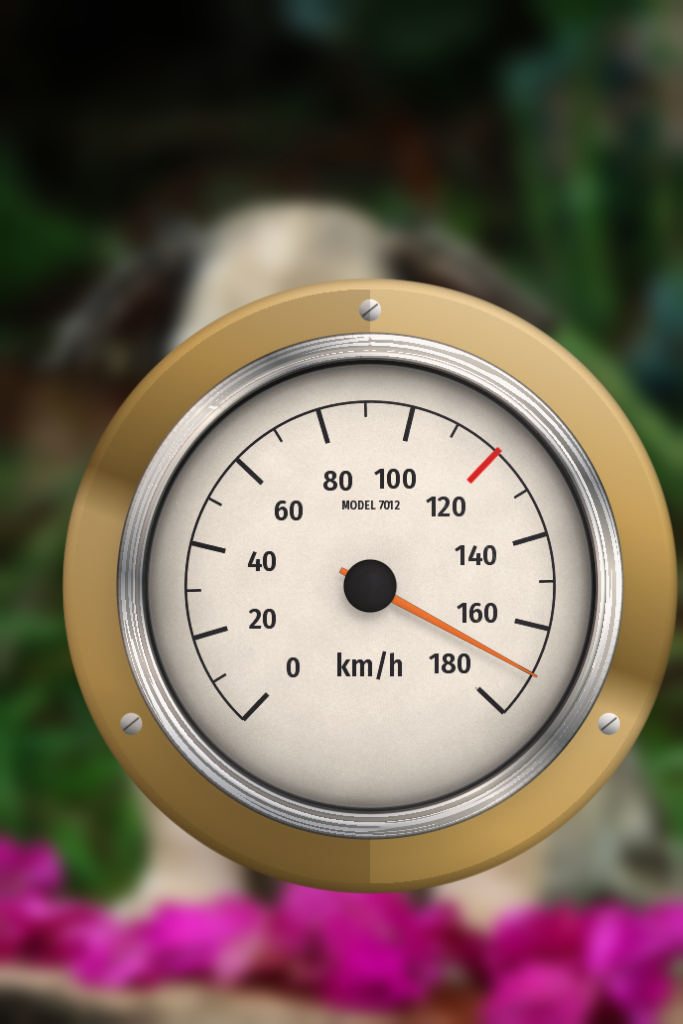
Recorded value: value=170 unit=km/h
